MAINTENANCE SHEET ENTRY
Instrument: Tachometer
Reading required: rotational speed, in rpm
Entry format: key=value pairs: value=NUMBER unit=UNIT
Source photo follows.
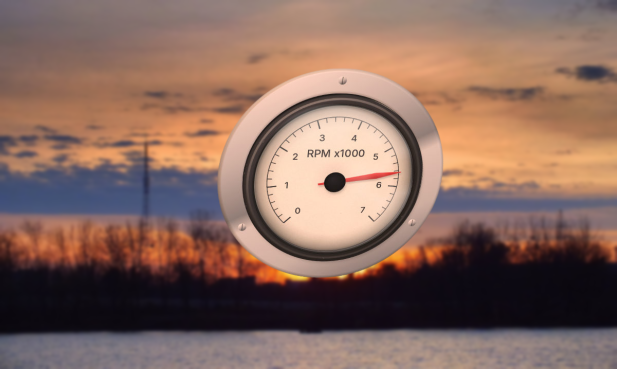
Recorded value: value=5600 unit=rpm
